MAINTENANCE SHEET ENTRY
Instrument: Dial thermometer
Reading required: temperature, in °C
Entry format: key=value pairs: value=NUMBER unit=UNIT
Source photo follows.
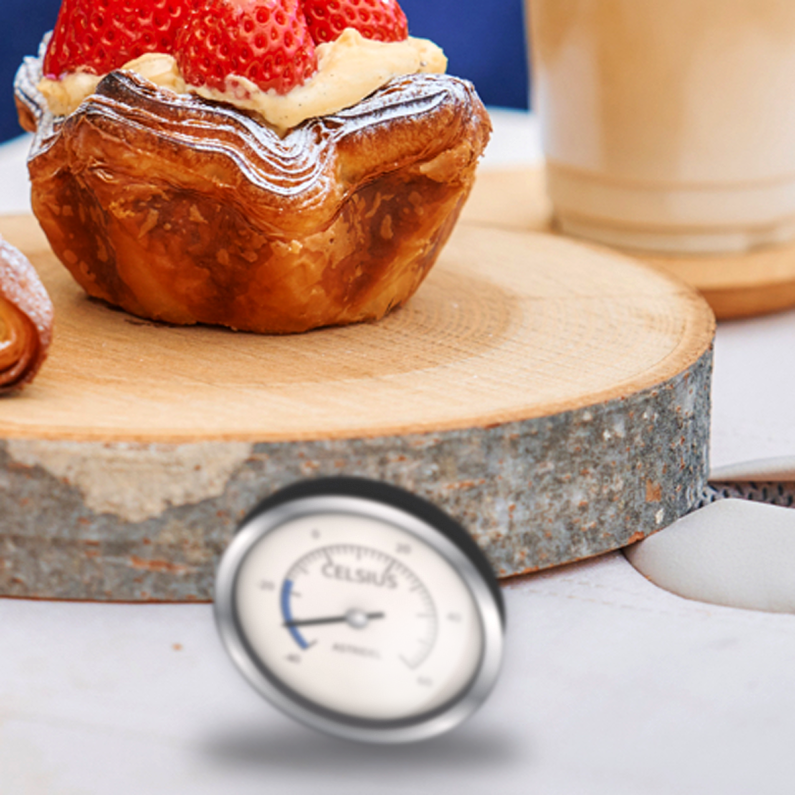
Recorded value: value=-30 unit=°C
